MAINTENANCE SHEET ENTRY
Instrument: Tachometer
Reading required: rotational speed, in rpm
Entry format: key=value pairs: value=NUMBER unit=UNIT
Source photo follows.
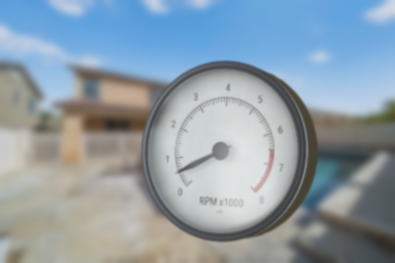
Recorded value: value=500 unit=rpm
